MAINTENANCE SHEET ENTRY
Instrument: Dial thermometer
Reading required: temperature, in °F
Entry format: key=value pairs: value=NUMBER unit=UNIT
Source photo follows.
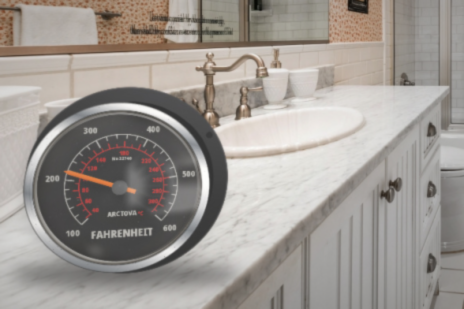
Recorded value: value=220 unit=°F
